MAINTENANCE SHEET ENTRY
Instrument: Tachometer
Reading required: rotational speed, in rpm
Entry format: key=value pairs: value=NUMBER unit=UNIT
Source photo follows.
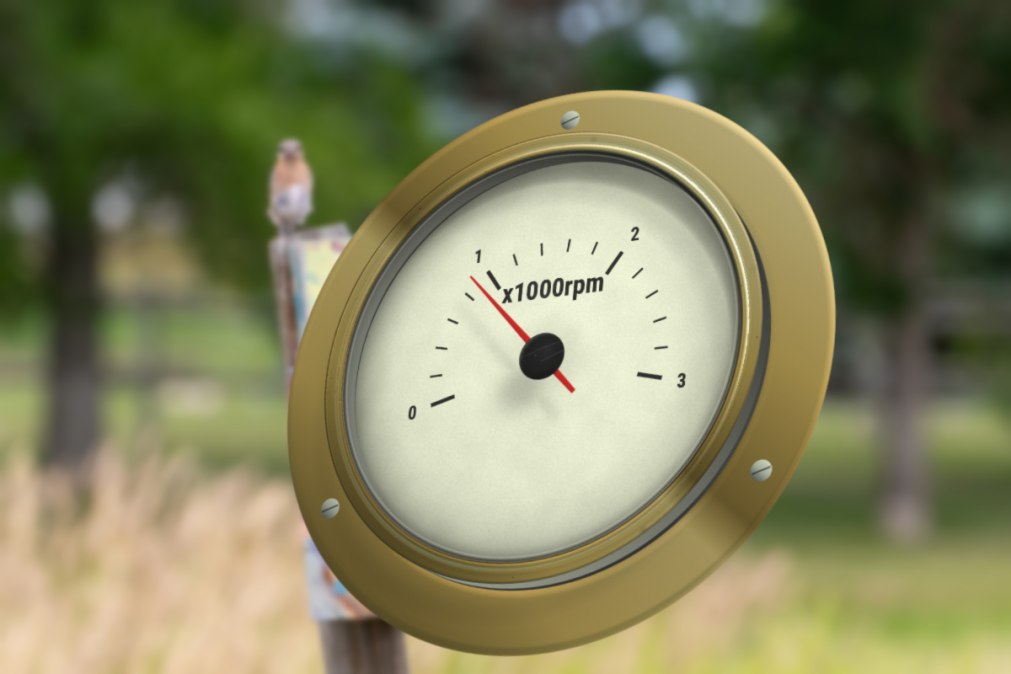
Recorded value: value=900 unit=rpm
